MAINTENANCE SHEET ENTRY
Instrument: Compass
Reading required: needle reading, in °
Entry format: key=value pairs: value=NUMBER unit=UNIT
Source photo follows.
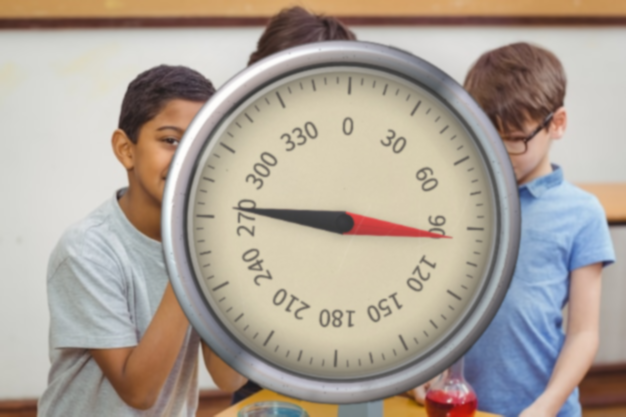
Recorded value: value=95 unit=°
